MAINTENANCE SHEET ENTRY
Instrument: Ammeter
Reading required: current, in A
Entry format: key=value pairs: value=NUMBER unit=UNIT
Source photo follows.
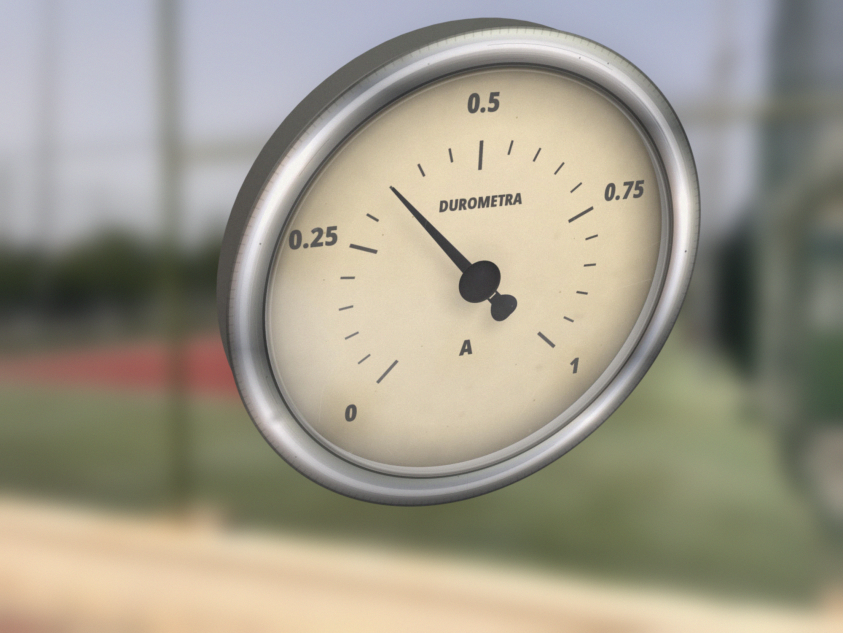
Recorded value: value=0.35 unit=A
